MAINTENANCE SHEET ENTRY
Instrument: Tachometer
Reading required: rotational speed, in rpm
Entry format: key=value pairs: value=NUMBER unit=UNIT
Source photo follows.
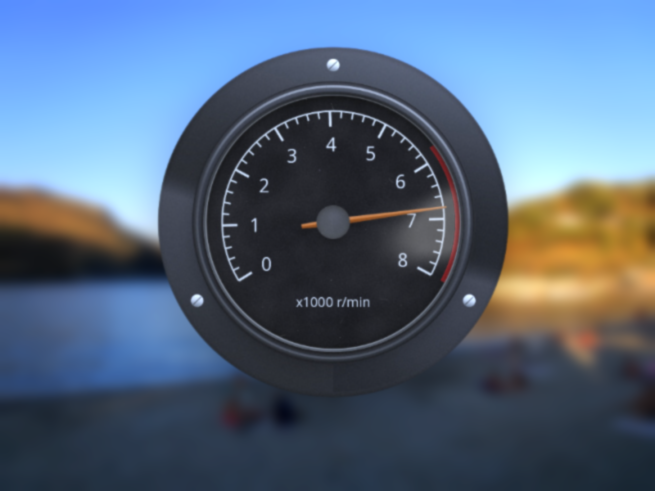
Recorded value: value=6800 unit=rpm
